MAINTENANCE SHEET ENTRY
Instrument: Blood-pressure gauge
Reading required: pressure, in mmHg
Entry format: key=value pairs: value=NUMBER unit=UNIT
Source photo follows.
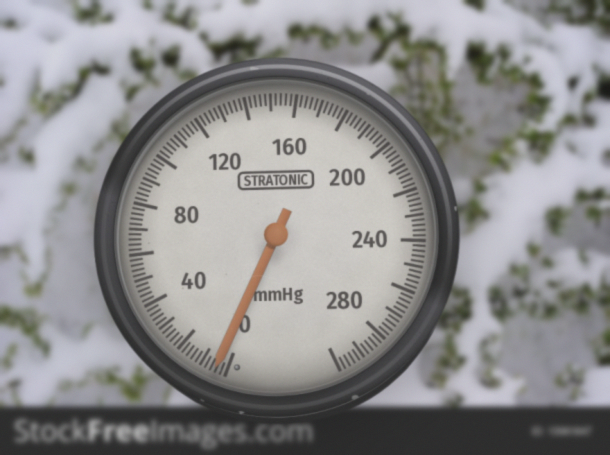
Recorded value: value=4 unit=mmHg
